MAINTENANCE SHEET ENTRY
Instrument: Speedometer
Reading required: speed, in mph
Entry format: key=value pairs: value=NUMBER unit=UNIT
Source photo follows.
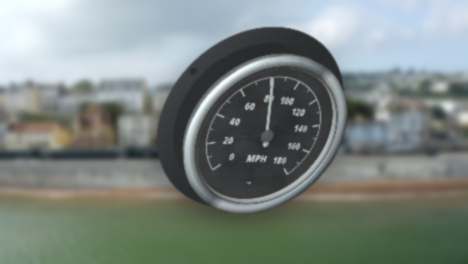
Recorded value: value=80 unit=mph
